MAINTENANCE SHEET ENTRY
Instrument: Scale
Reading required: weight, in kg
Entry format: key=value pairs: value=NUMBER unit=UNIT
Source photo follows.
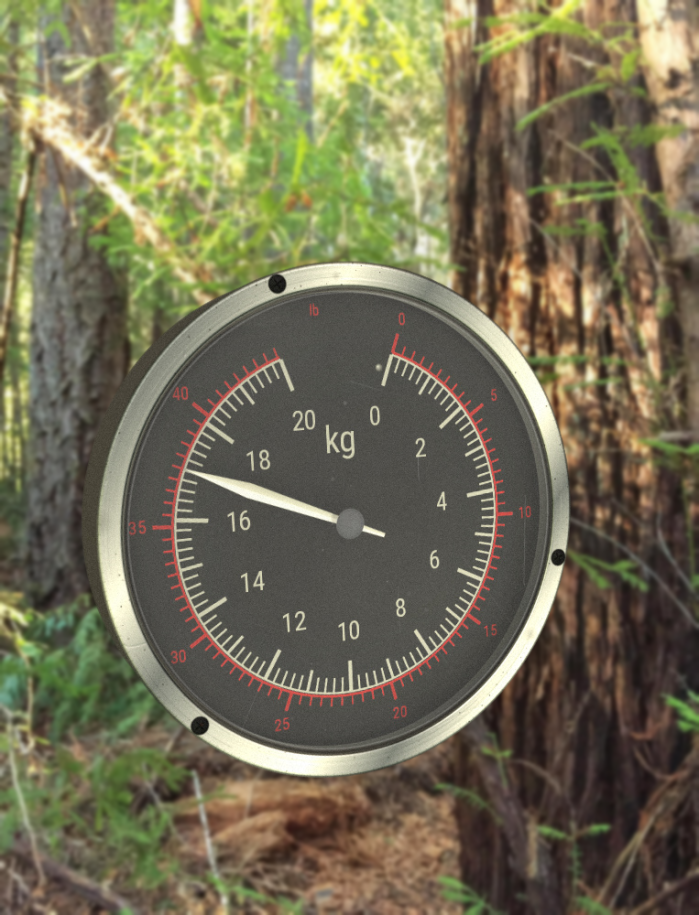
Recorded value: value=17 unit=kg
